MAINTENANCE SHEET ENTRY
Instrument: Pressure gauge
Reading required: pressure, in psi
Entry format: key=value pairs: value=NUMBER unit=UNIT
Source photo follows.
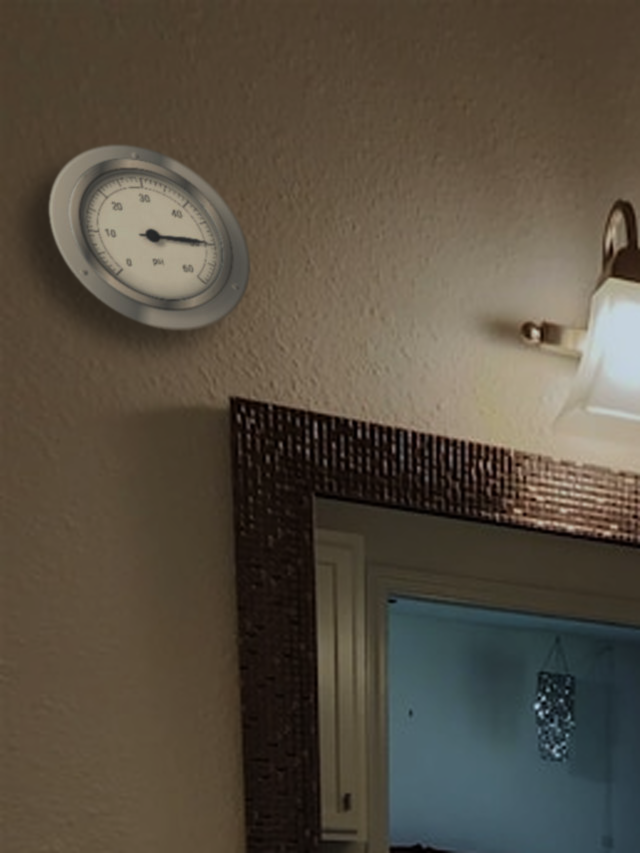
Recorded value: value=50 unit=psi
